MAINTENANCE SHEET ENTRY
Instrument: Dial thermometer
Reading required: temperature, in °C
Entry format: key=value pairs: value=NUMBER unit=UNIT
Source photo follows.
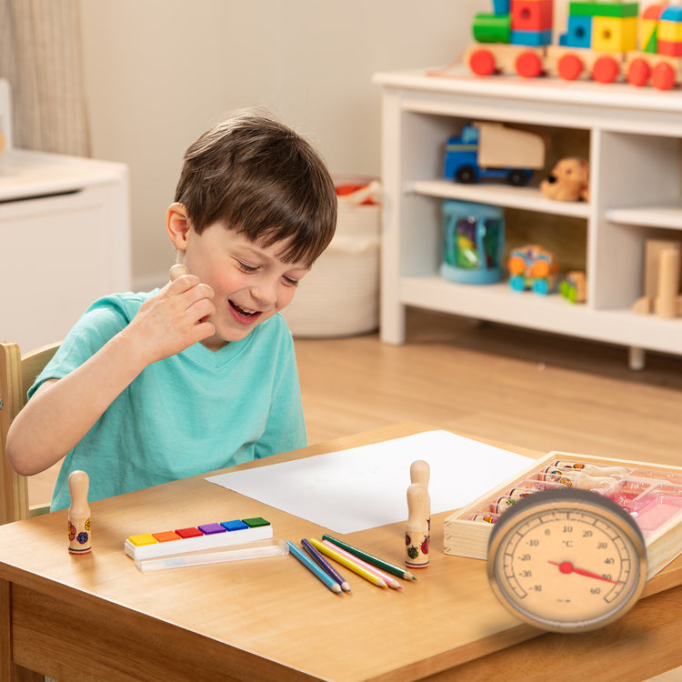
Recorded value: value=50 unit=°C
